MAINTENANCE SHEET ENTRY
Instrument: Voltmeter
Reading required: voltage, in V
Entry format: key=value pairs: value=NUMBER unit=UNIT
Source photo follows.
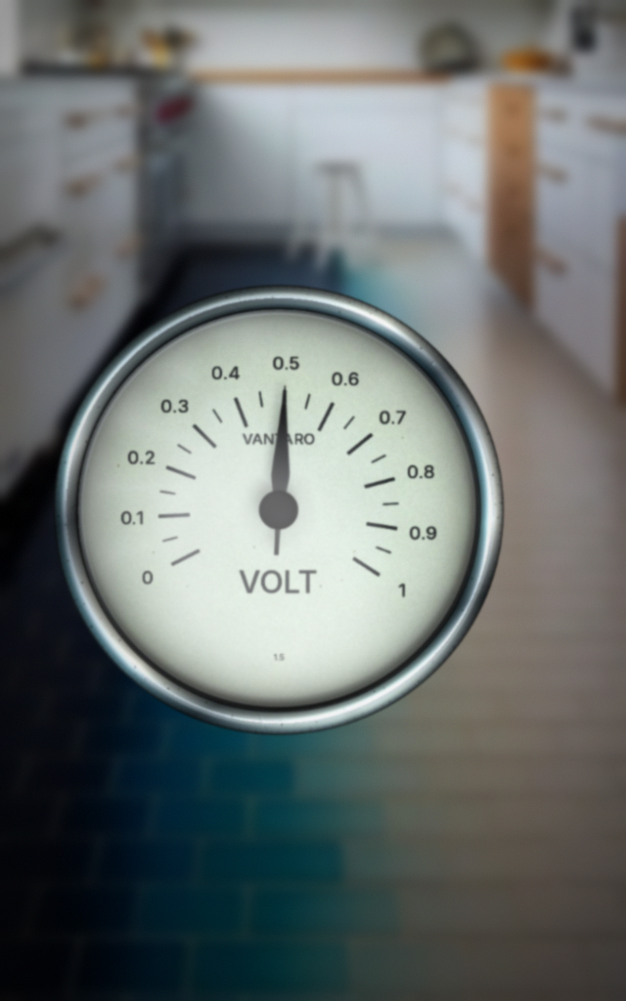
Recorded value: value=0.5 unit=V
